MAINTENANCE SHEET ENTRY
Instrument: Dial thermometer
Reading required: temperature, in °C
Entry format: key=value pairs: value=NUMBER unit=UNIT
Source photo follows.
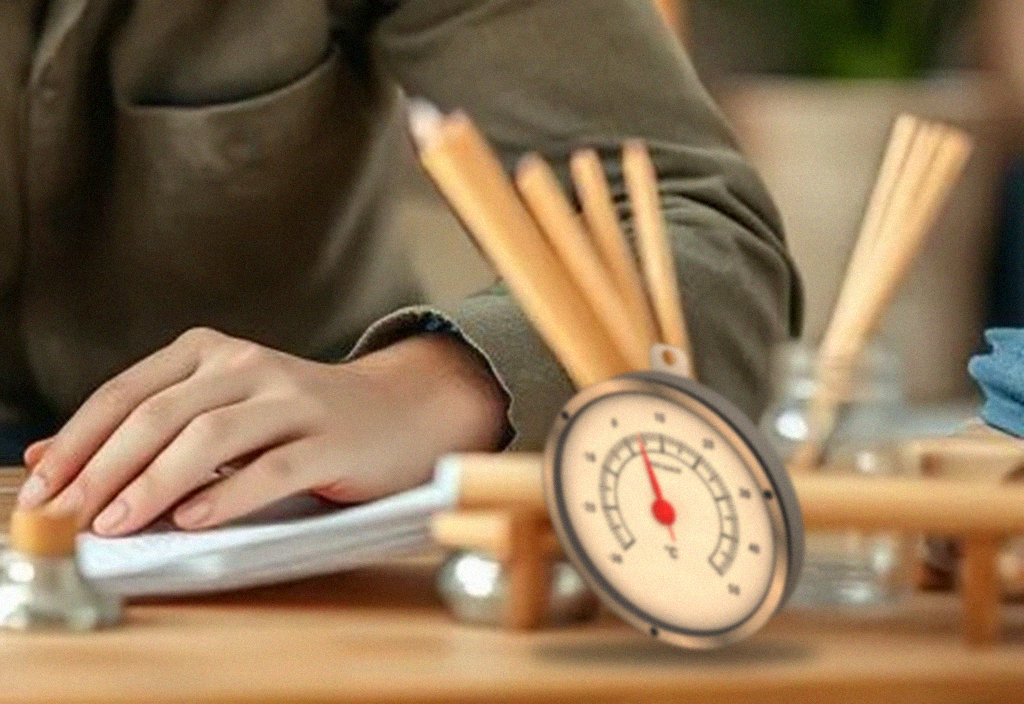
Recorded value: value=5 unit=°C
